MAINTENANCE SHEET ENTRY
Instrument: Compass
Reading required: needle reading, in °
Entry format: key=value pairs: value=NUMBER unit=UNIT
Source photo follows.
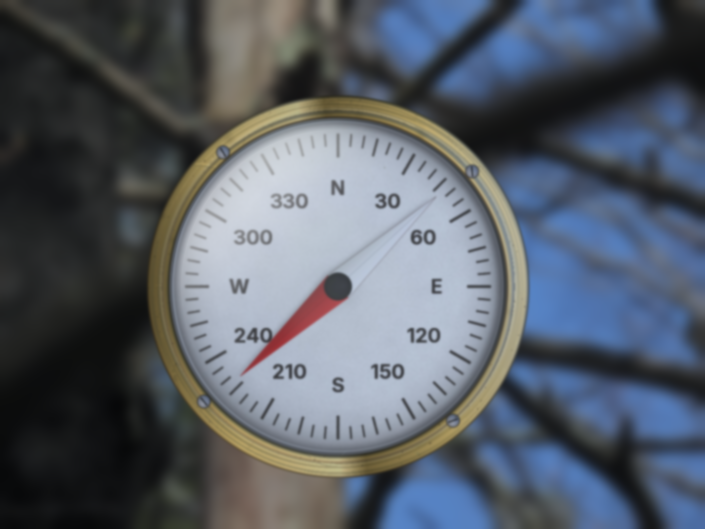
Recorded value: value=227.5 unit=°
